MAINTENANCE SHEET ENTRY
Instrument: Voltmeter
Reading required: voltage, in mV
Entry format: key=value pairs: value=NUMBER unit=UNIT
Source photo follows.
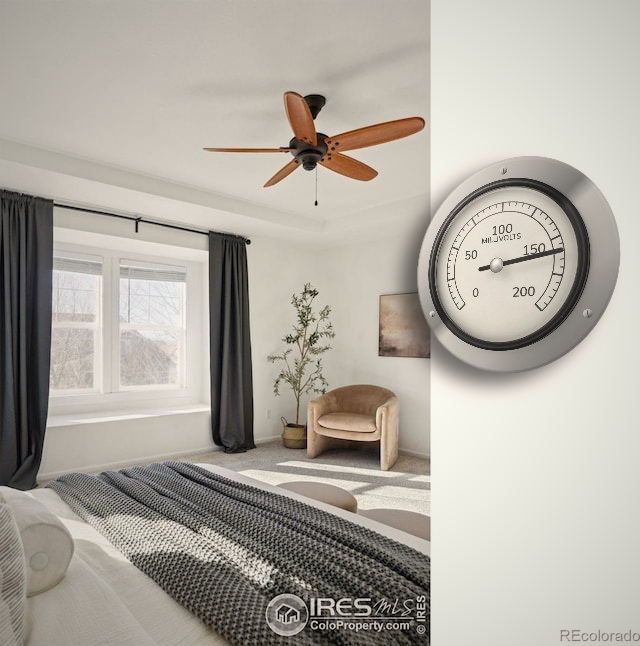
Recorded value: value=160 unit=mV
